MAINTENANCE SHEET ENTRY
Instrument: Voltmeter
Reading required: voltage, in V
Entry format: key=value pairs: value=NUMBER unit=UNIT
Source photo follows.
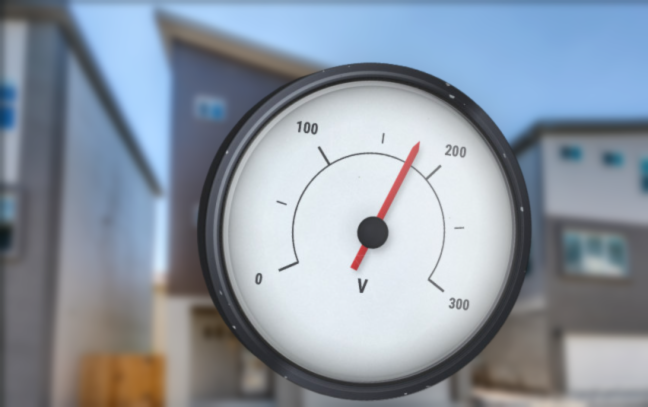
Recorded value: value=175 unit=V
